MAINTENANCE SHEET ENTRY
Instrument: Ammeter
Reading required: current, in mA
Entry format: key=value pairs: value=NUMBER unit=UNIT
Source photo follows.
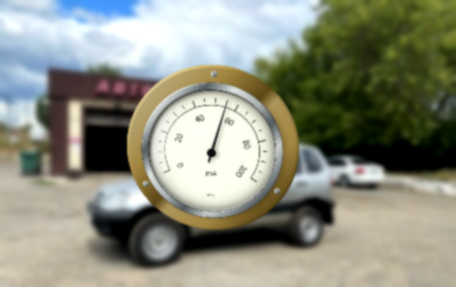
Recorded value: value=55 unit=mA
